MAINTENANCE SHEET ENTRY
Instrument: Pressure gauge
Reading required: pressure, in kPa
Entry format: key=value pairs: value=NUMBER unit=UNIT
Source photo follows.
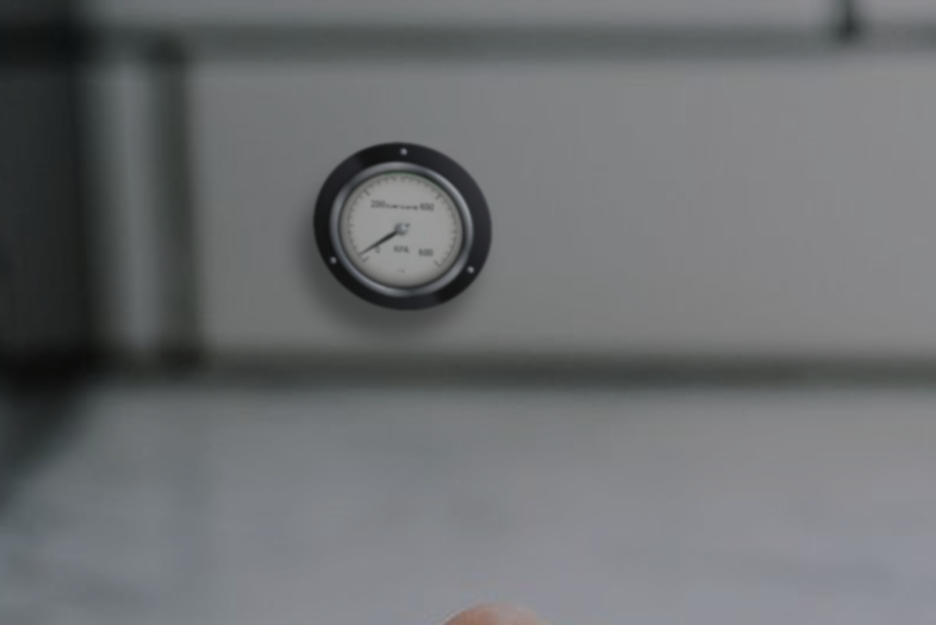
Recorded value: value=20 unit=kPa
